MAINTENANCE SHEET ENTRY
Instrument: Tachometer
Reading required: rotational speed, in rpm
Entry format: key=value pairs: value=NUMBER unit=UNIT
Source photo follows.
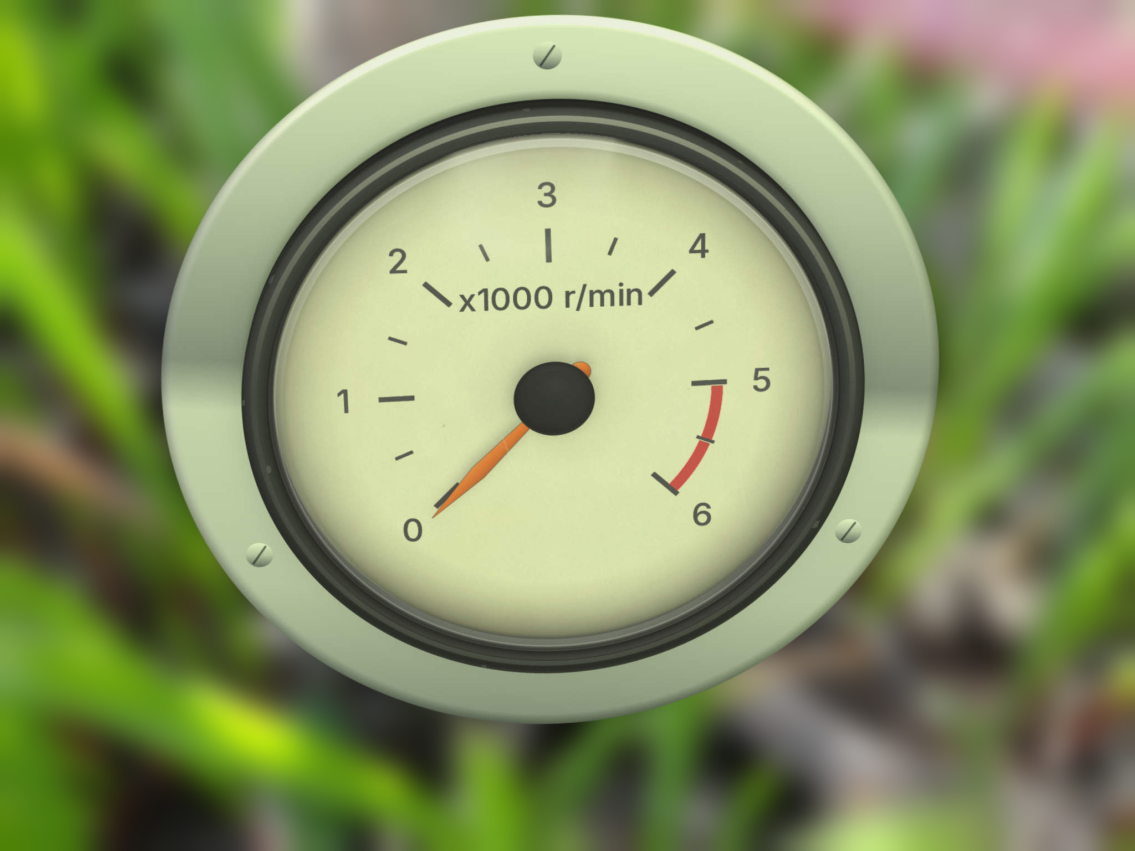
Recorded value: value=0 unit=rpm
